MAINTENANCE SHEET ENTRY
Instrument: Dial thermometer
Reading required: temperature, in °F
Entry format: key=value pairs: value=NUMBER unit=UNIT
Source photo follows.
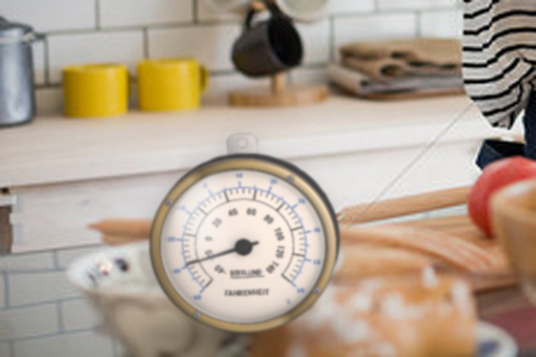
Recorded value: value=-20 unit=°F
